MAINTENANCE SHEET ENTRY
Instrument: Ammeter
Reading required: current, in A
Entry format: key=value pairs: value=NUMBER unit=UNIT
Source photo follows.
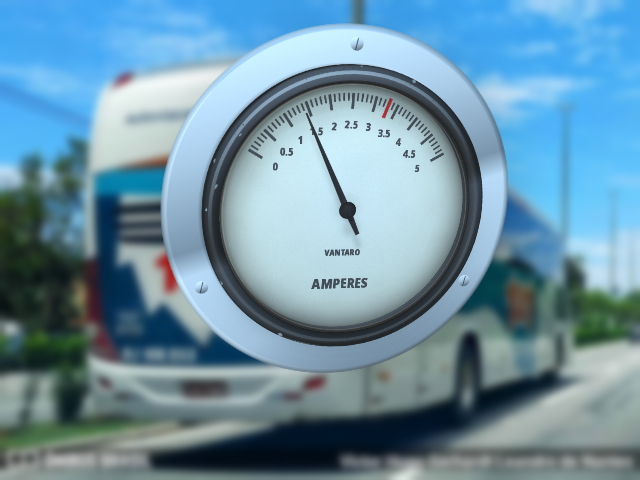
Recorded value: value=1.4 unit=A
